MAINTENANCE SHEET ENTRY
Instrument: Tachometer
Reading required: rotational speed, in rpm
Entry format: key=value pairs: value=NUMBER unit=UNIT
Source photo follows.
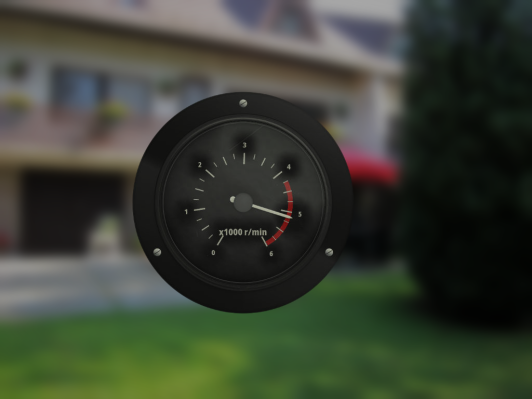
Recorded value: value=5125 unit=rpm
